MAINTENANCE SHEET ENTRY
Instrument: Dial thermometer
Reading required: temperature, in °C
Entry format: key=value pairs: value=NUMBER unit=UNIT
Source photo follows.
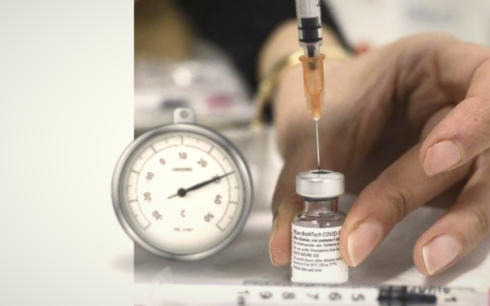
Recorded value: value=30 unit=°C
